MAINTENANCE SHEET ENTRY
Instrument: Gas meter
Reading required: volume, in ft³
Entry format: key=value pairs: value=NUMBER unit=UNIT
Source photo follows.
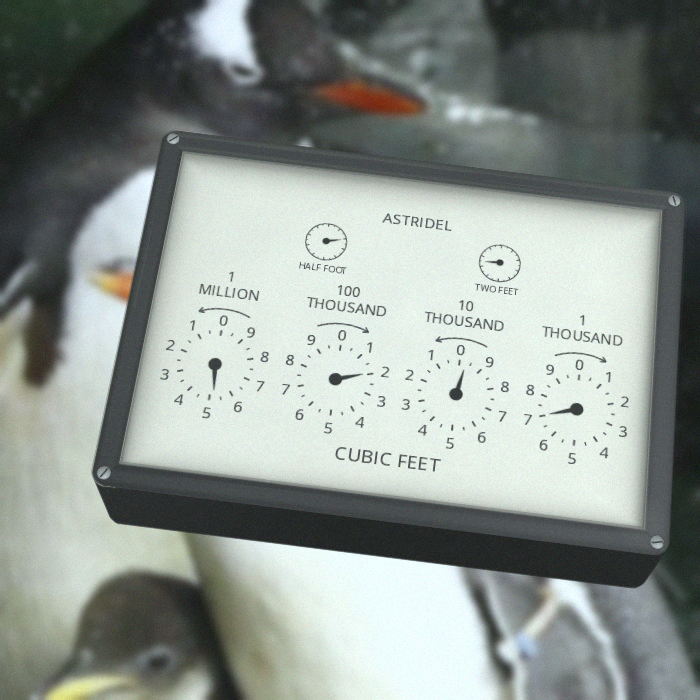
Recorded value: value=519700 unit=ft³
